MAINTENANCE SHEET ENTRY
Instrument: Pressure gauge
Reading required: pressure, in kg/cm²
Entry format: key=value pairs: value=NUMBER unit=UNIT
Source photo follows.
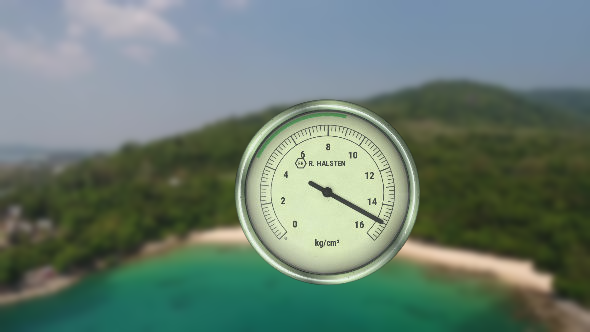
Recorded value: value=15 unit=kg/cm²
